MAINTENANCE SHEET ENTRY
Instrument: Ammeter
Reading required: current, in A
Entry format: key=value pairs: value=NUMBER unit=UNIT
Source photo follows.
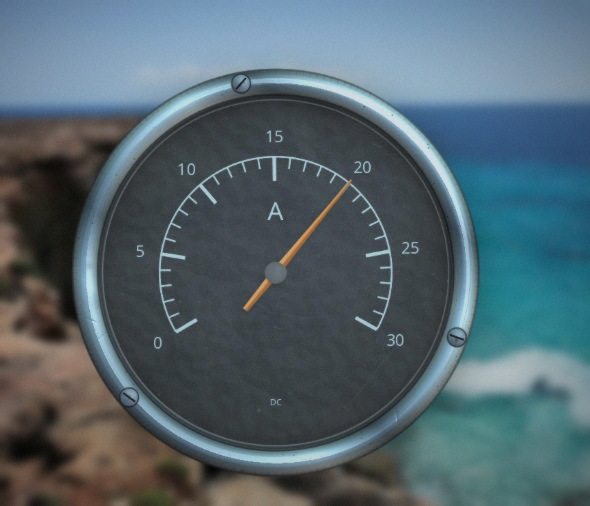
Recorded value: value=20 unit=A
